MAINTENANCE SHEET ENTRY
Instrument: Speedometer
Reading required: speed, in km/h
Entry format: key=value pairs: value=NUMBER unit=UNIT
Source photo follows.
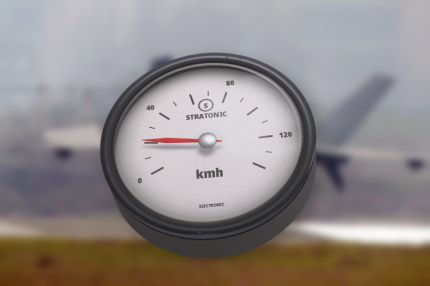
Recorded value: value=20 unit=km/h
